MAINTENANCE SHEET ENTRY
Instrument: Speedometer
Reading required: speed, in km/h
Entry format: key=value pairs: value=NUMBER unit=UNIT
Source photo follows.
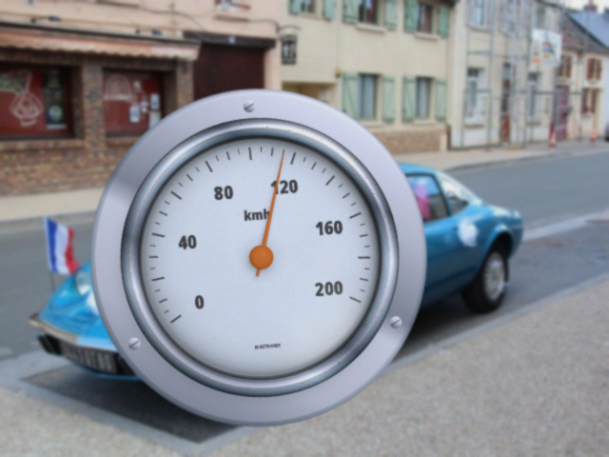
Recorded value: value=115 unit=km/h
